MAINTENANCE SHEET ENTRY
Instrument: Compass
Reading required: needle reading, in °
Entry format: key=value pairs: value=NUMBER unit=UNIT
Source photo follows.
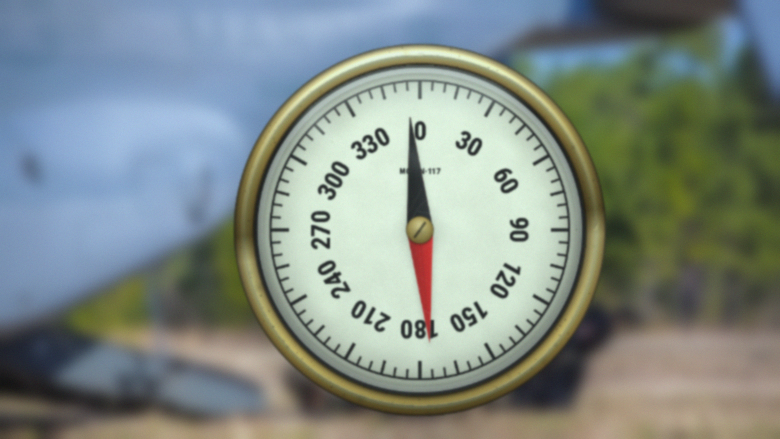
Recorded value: value=175 unit=°
